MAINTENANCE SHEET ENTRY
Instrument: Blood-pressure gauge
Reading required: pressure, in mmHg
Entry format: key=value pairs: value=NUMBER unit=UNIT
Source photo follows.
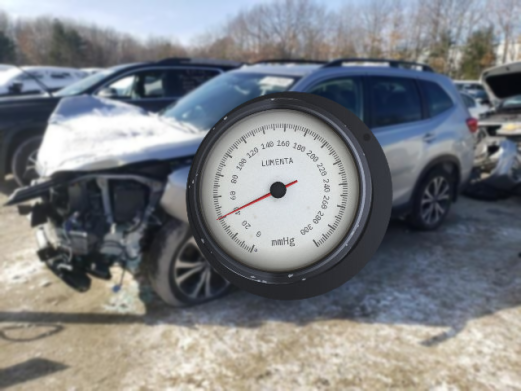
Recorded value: value=40 unit=mmHg
